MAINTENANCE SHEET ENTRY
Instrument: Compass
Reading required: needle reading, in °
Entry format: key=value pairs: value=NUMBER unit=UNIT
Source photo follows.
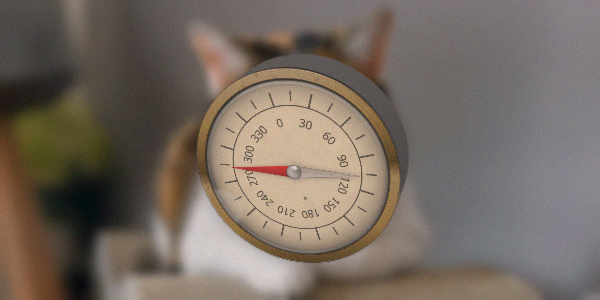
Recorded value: value=285 unit=°
